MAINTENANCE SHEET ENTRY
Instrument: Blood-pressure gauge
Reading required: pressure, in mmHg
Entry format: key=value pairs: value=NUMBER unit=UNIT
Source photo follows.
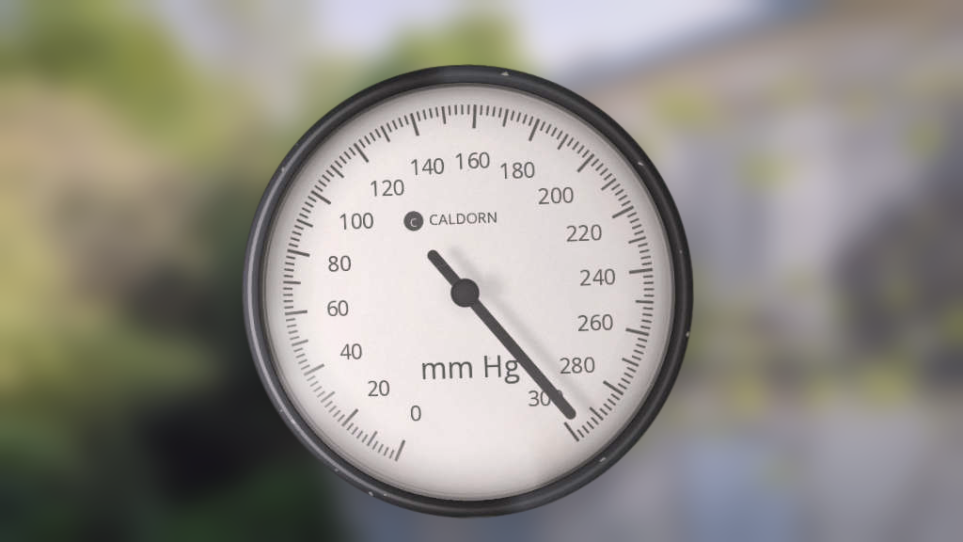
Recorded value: value=296 unit=mmHg
